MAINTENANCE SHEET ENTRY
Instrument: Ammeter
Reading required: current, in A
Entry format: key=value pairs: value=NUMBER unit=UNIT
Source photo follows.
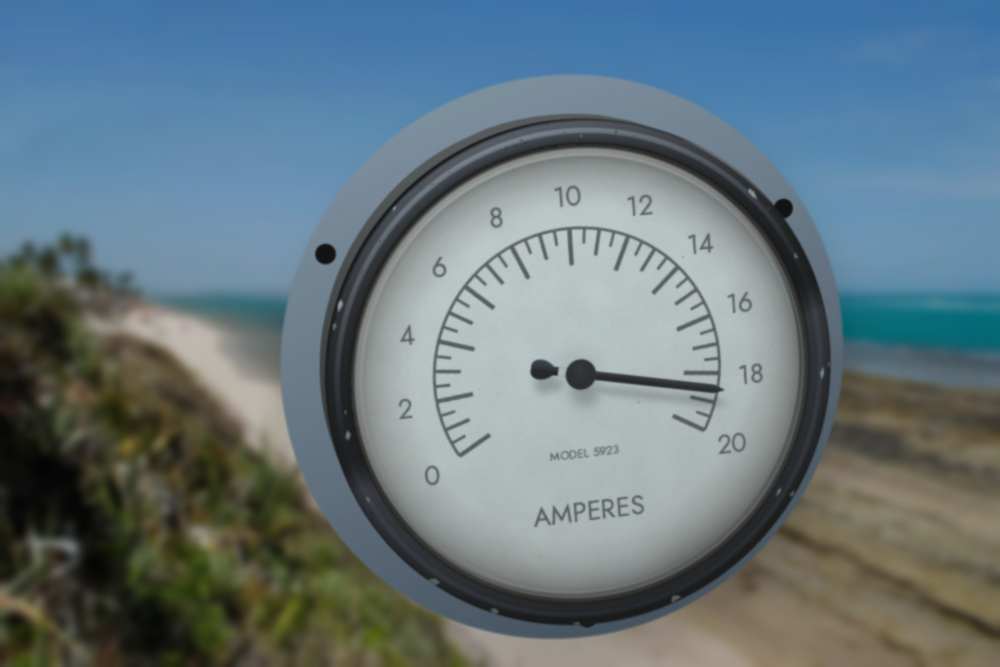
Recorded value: value=18.5 unit=A
